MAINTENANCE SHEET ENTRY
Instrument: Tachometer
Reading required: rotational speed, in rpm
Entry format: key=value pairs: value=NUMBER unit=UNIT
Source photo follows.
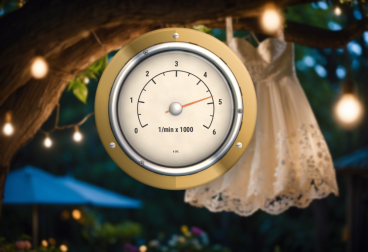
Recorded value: value=4750 unit=rpm
